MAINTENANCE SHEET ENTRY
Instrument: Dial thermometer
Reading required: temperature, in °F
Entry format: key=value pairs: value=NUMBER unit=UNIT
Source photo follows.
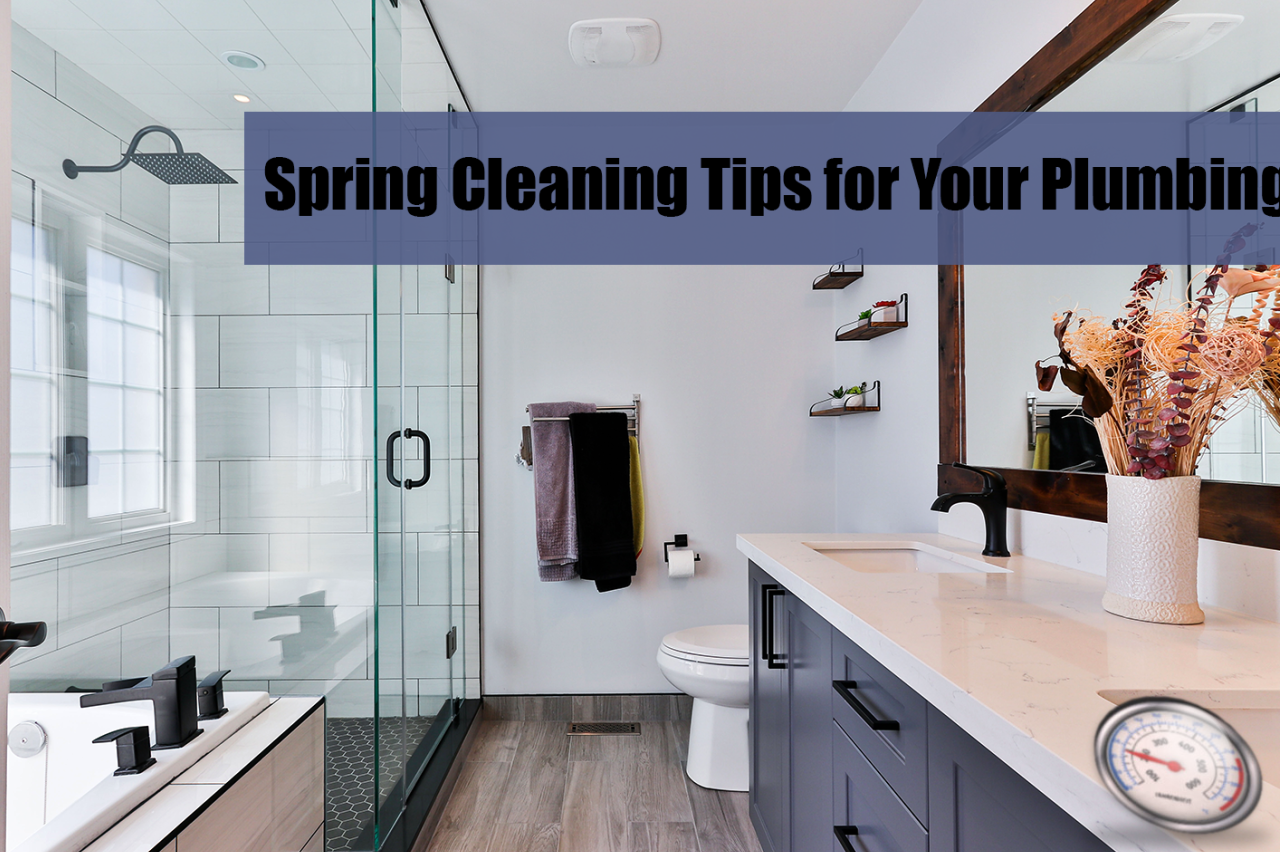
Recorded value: value=200 unit=°F
